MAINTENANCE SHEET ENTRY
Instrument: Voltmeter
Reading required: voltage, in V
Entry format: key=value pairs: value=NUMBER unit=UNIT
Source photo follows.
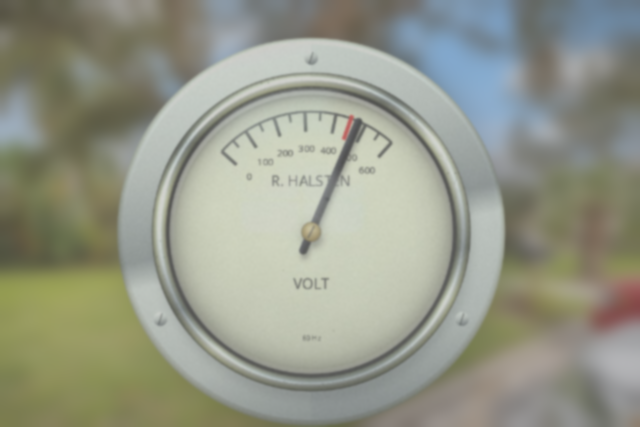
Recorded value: value=475 unit=V
